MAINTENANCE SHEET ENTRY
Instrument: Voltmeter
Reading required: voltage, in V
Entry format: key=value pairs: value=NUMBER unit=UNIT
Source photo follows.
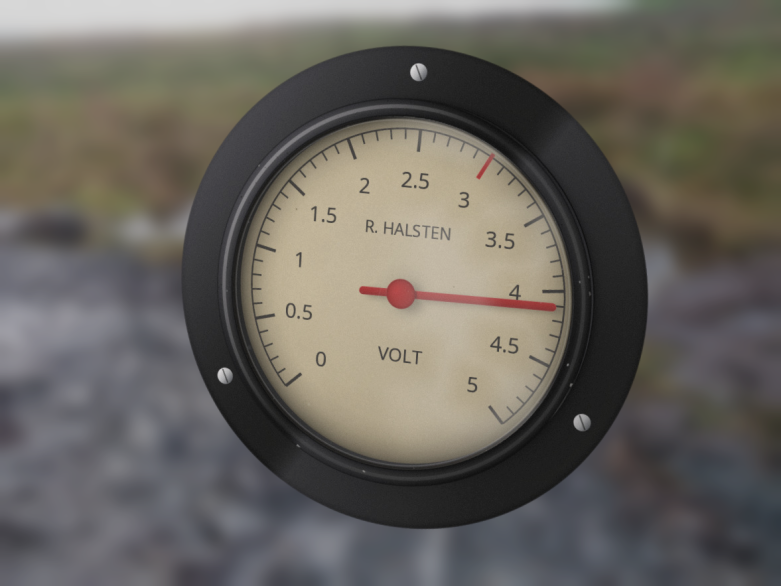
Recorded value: value=4.1 unit=V
